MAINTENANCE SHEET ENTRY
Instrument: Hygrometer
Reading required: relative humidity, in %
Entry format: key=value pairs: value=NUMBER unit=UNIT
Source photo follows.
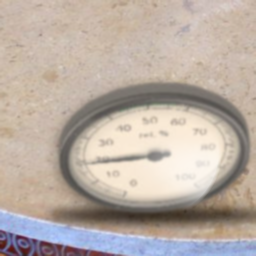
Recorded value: value=20 unit=%
